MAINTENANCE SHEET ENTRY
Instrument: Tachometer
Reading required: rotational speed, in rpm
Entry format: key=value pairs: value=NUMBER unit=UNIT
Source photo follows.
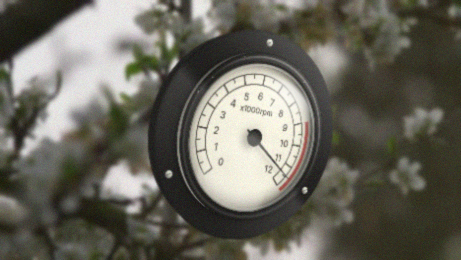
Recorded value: value=11500 unit=rpm
